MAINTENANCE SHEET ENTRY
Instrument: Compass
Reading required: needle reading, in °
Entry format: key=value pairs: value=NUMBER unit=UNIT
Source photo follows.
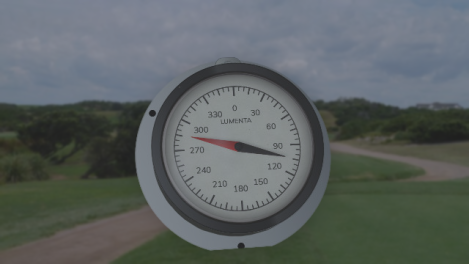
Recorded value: value=285 unit=°
